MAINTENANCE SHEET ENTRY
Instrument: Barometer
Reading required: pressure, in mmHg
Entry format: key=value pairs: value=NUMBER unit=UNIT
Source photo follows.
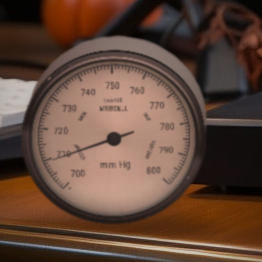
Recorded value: value=710 unit=mmHg
